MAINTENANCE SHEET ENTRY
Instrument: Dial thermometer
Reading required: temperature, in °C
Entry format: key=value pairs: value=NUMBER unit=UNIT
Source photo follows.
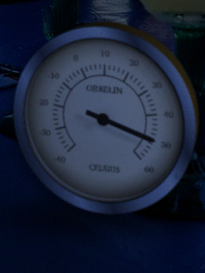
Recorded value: value=50 unit=°C
